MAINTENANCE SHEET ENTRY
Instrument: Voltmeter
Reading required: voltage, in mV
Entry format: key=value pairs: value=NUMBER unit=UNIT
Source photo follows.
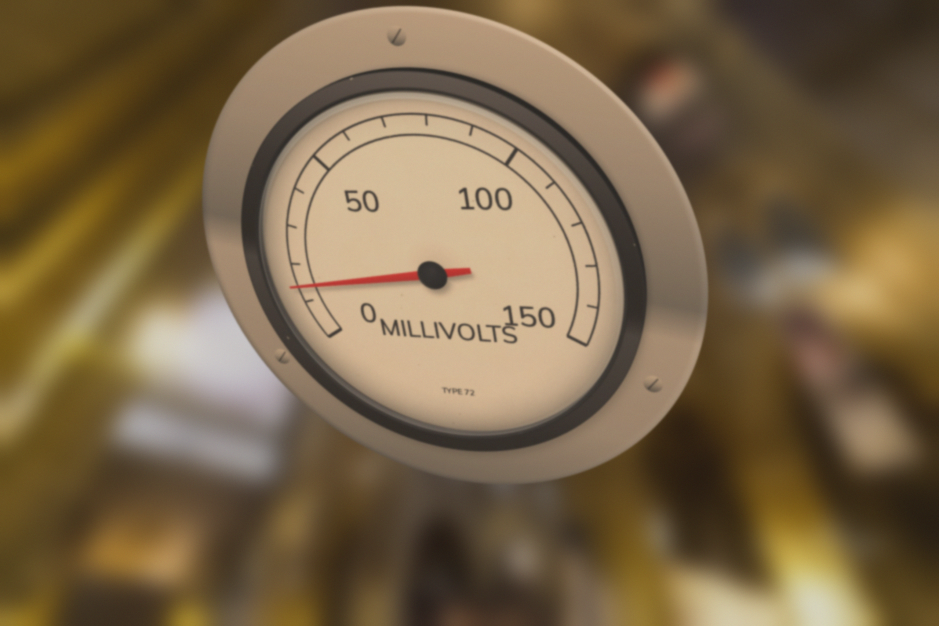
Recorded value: value=15 unit=mV
